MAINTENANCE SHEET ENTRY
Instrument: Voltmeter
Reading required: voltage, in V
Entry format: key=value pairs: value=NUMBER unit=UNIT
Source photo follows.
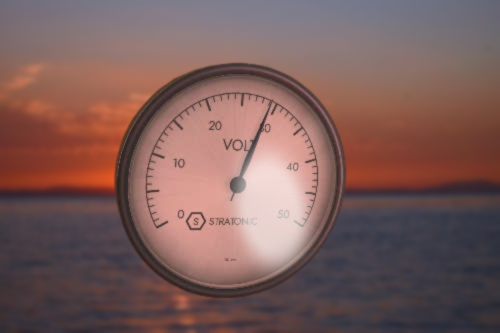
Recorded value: value=29 unit=V
